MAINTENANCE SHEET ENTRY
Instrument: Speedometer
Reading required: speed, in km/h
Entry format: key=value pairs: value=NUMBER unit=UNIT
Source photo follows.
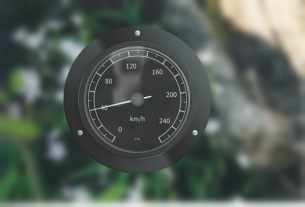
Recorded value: value=40 unit=km/h
